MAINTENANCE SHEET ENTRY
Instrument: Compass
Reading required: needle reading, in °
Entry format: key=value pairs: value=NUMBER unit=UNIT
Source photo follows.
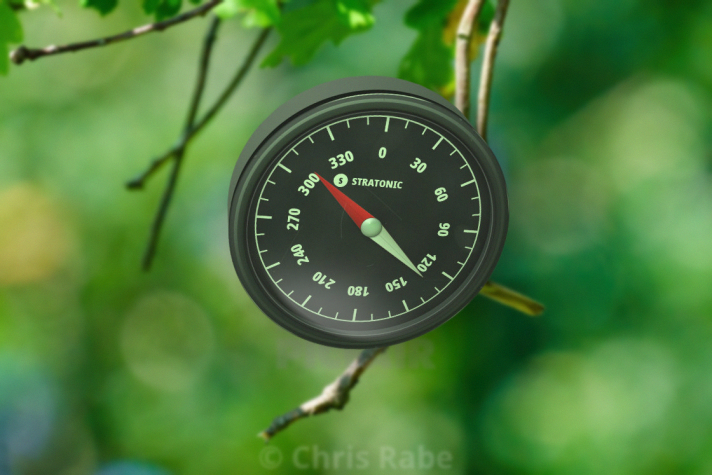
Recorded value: value=310 unit=°
